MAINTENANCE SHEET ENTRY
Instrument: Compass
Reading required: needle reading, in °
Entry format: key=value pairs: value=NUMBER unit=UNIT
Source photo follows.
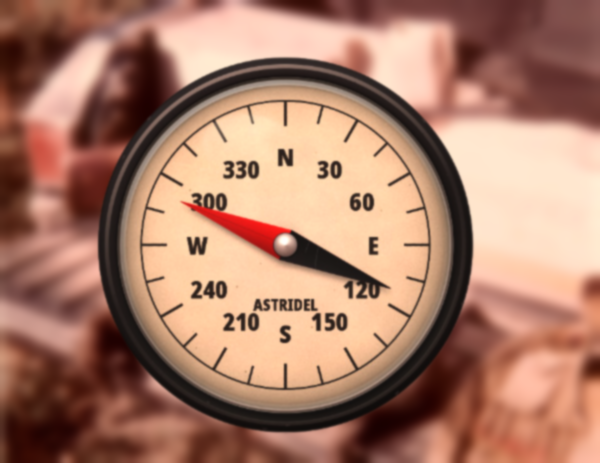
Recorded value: value=292.5 unit=°
